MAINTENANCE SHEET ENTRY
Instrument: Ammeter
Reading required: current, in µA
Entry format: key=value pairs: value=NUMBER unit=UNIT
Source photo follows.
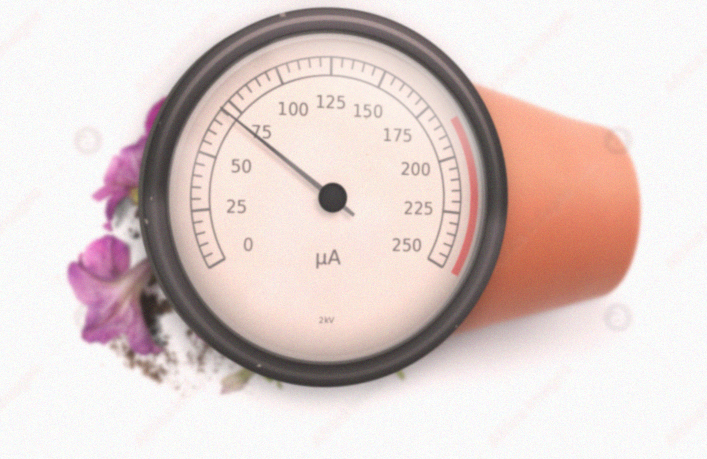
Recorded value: value=70 unit=µA
